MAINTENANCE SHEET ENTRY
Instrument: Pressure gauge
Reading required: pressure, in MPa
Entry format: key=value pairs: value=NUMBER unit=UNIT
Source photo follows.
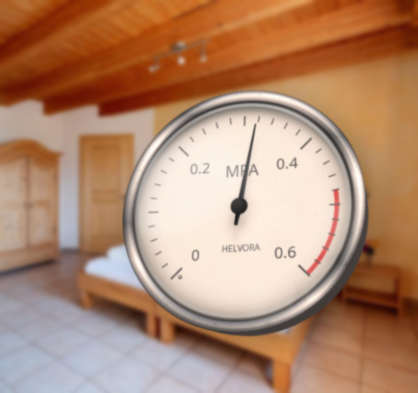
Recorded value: value=0.32 unit=MPa
